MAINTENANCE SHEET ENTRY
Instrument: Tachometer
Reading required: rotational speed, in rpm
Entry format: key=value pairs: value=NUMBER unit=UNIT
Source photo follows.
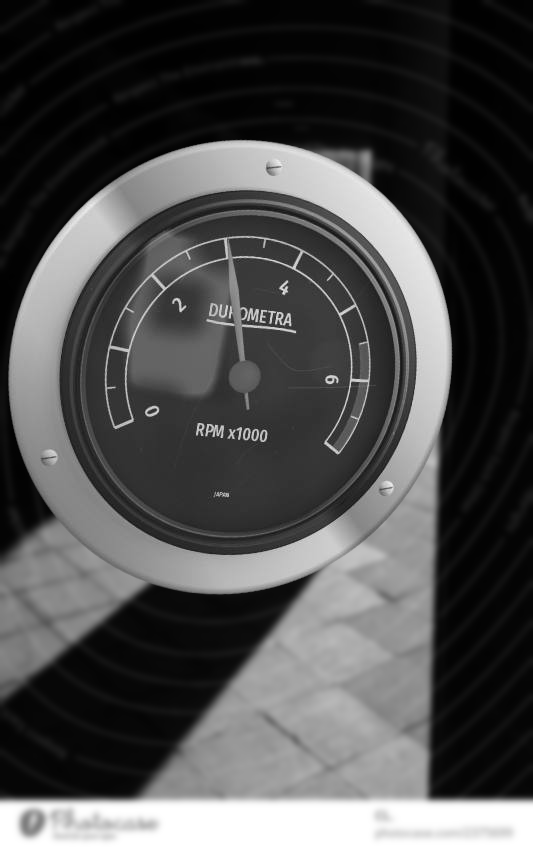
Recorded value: value=3000 unit=rpm
